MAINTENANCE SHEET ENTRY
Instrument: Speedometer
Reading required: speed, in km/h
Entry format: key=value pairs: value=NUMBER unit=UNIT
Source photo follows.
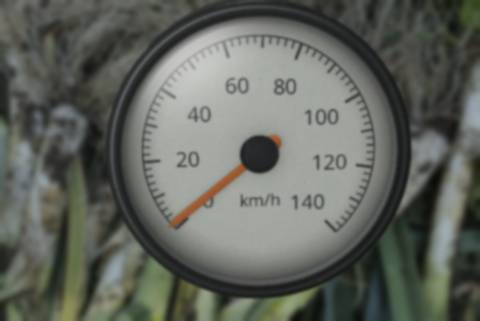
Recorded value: value=2 unit=km/h
